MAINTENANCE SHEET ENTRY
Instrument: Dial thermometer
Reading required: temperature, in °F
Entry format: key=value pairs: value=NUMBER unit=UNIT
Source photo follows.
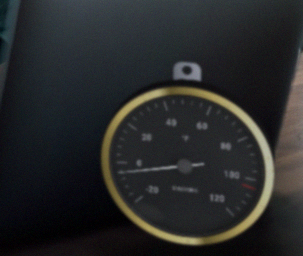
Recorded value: value=-4 unit=°F
